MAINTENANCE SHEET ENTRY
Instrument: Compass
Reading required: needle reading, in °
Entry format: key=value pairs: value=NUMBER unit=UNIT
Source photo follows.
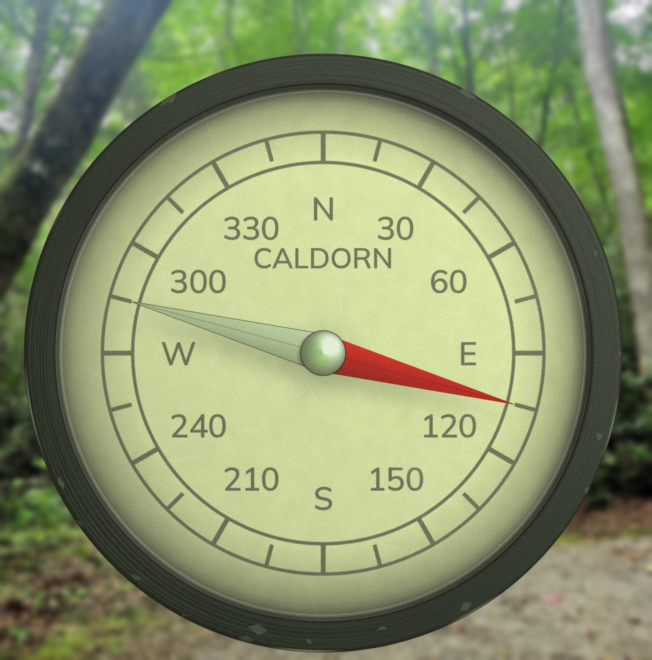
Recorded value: value=105 unit=°
